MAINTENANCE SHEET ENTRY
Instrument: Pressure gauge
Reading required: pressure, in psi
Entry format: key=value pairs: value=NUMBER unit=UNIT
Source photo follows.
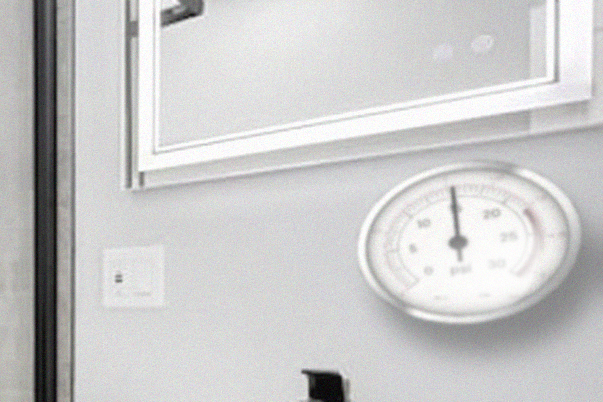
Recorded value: value=15 unit=psi
